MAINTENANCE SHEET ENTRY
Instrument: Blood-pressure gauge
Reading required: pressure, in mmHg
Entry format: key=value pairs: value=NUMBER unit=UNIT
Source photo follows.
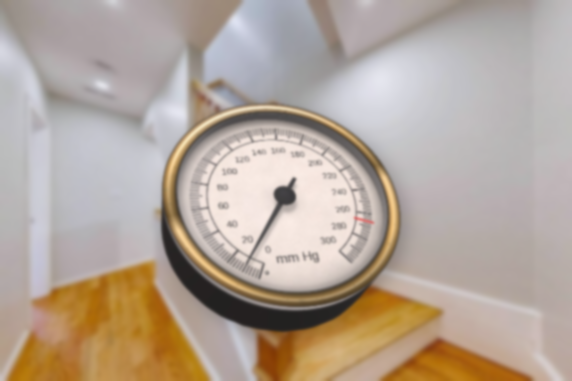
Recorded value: value=10 unit=mmHg
